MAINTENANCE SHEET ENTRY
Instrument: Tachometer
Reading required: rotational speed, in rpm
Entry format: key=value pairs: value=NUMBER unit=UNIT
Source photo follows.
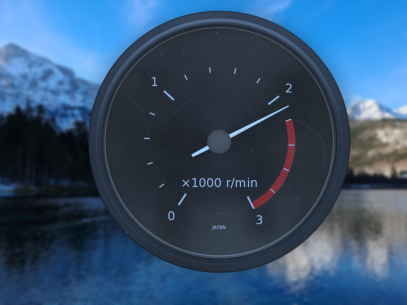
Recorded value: value=2100 unit=rpm
